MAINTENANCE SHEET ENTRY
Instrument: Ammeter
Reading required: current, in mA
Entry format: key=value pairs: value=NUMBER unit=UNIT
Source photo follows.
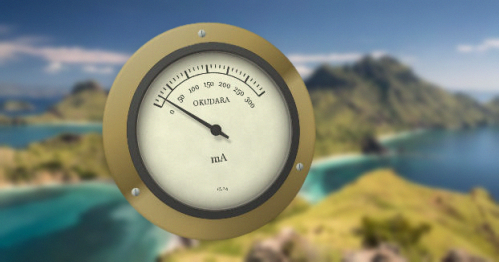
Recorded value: value=20 unit=mA
